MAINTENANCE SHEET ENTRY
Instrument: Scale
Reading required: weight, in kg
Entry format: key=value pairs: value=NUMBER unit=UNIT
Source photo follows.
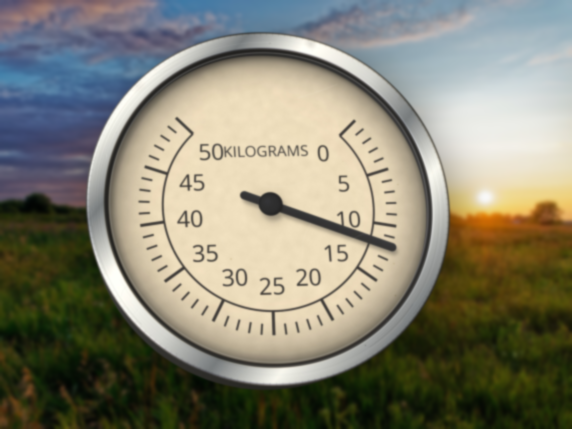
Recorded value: value=12 unit=kg
